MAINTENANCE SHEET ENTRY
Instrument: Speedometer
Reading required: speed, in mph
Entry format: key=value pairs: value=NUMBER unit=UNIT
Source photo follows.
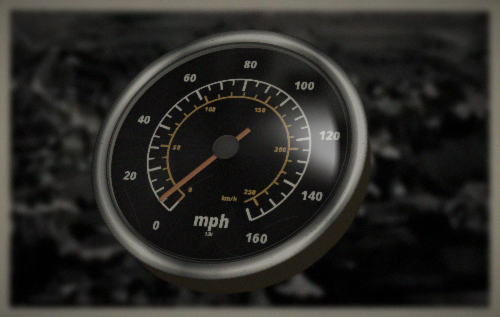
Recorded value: value=5 unit=mph
